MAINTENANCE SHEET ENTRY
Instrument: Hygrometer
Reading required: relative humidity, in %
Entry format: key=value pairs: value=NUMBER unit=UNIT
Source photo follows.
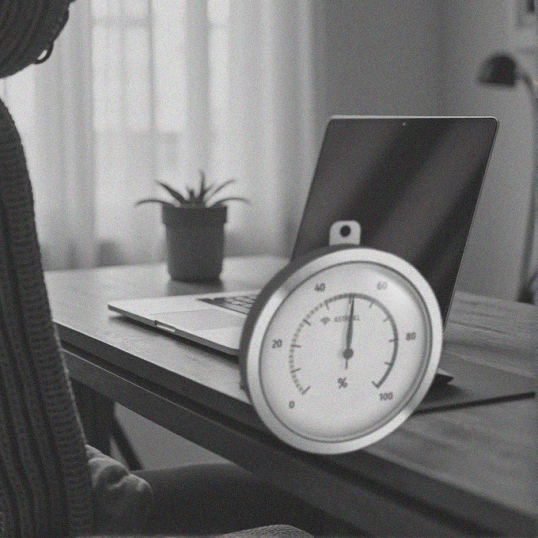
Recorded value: value=50 unit=%
